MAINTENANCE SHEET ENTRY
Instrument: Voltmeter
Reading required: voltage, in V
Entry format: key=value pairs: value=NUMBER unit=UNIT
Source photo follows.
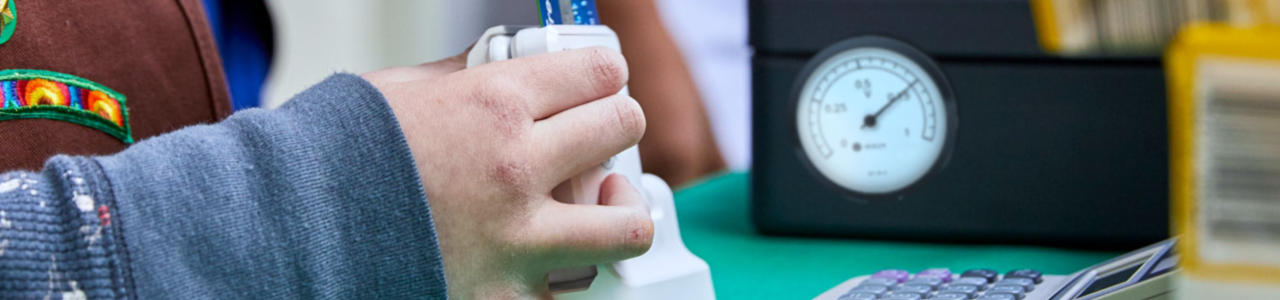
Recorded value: value=0.75 unit=V
